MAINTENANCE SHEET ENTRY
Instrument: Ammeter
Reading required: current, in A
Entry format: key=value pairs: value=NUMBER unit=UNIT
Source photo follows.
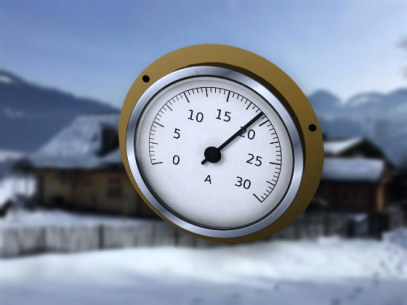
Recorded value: value=19 unit=A
